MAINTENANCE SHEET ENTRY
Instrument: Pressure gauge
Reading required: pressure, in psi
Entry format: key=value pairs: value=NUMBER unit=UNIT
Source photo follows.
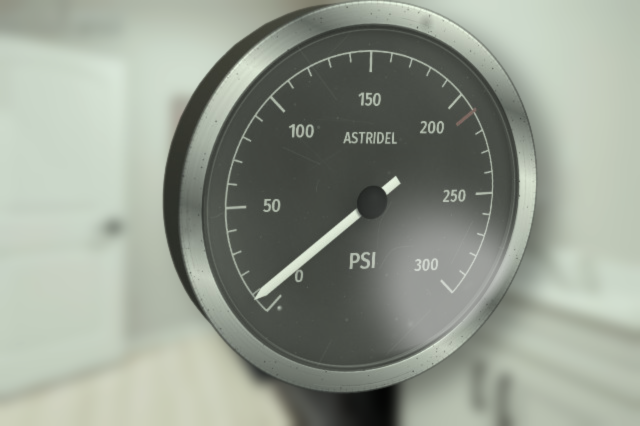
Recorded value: value=10 unit=psi
